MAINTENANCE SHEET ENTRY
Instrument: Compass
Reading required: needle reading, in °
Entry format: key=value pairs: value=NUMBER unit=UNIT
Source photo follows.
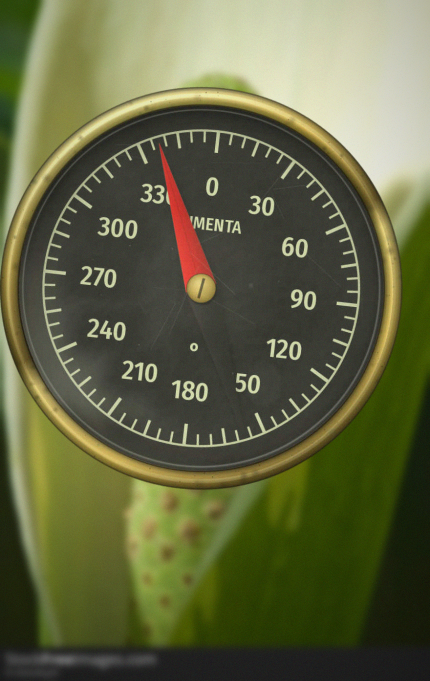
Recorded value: value=337.5 unit=°
